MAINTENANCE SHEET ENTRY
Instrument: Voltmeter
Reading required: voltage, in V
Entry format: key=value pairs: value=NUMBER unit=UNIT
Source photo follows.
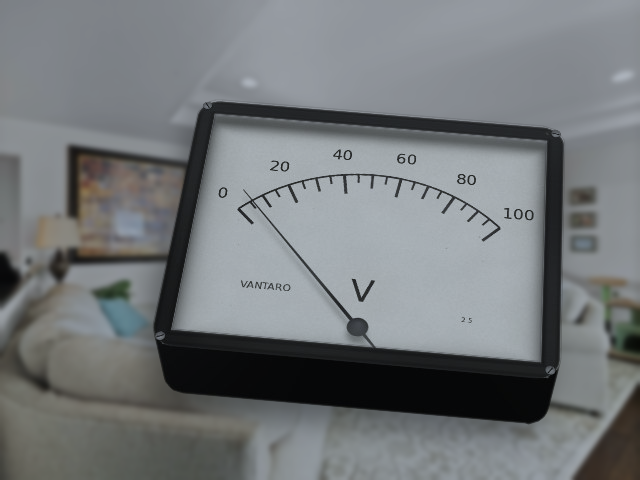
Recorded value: value=5 unit=V
